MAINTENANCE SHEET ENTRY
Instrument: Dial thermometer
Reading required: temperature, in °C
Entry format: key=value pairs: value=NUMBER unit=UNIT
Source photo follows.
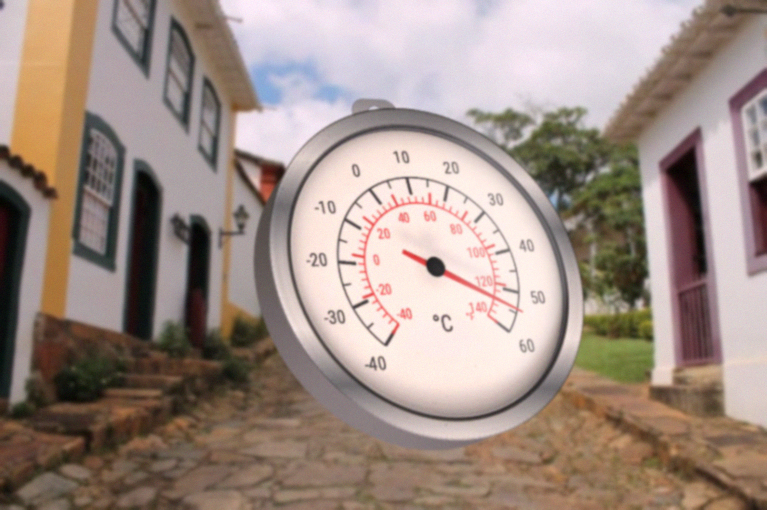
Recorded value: value=55 unit=°C
